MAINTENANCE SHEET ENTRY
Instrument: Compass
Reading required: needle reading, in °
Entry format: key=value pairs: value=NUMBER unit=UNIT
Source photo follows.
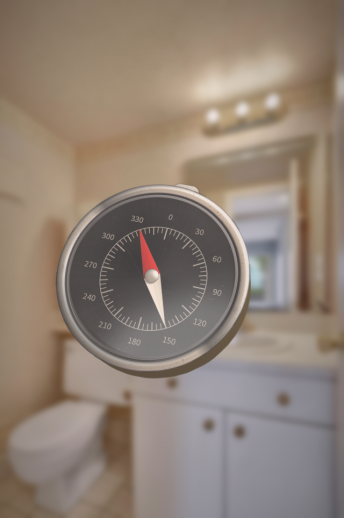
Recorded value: value=330 unit=°
